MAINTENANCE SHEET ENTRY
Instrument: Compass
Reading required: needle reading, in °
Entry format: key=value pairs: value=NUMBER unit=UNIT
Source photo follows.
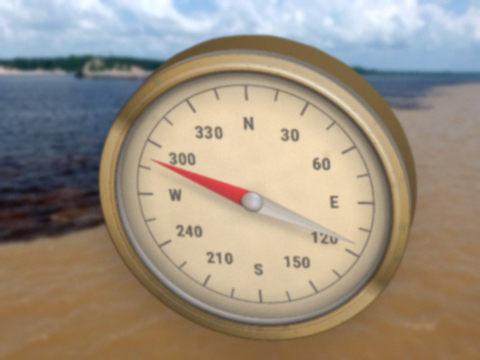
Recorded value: value=292.5 unit=°
